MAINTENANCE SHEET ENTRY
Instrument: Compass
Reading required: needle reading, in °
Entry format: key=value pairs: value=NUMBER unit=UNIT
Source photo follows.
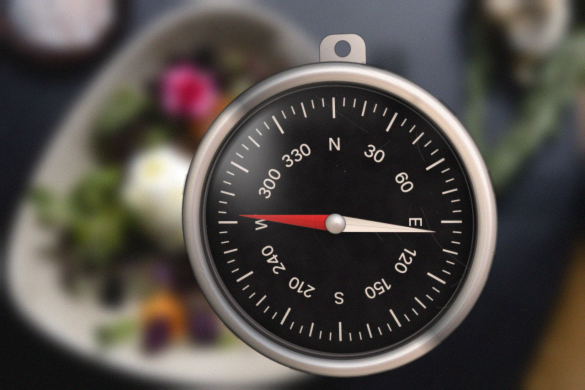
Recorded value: value=275 unit=°
